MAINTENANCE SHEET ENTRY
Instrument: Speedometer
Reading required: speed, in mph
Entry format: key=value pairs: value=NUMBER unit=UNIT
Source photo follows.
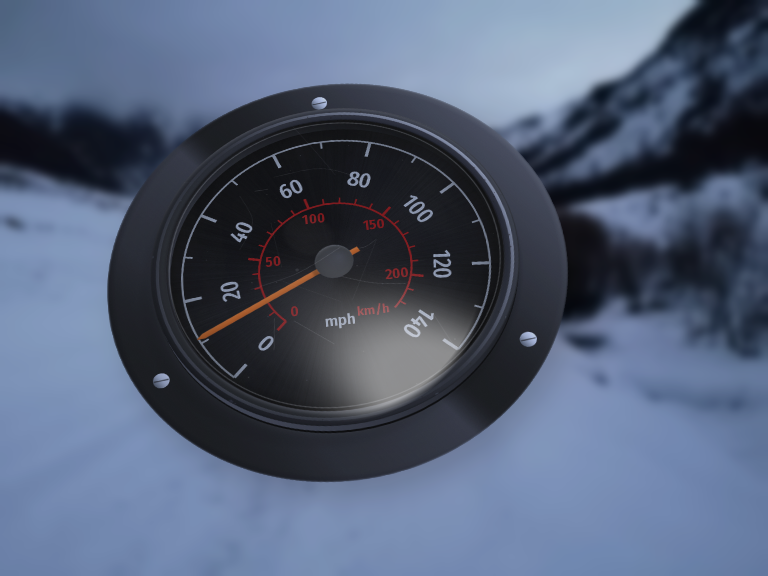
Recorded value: value=10 unit=mph
